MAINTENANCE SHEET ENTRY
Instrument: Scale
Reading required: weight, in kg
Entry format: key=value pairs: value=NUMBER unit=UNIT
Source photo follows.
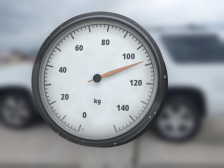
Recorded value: value=108 unit=kg
